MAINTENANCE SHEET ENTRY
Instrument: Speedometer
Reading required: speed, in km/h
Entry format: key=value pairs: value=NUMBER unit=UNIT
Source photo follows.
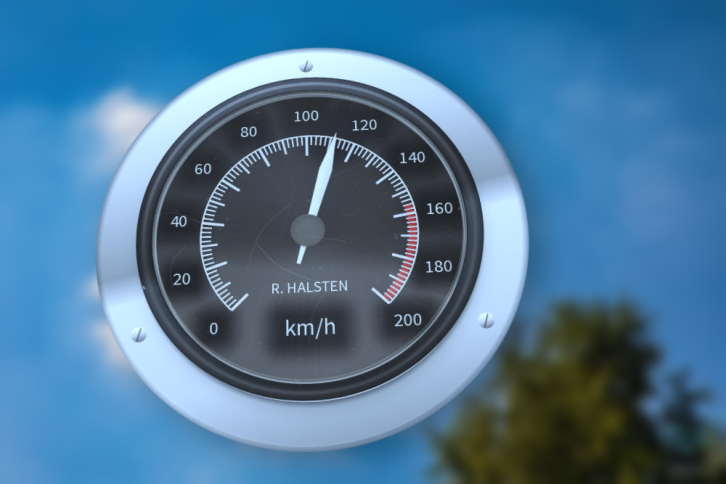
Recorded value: value=112 unit=km/h
